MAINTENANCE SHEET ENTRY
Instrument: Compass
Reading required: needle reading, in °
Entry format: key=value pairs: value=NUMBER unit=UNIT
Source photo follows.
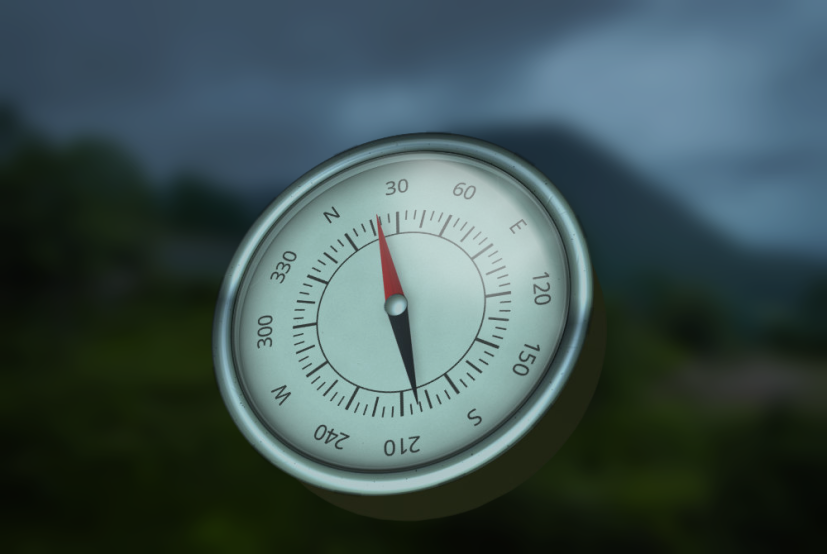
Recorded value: value=20 unit=°
